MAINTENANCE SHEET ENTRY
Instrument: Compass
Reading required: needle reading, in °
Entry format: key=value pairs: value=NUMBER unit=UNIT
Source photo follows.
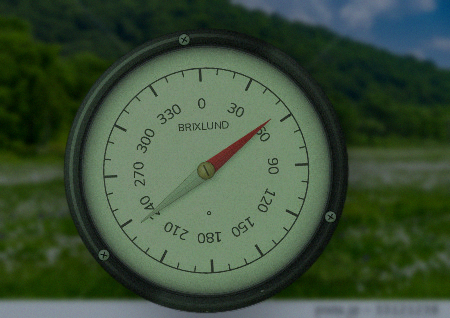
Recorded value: value=55 unit=°
